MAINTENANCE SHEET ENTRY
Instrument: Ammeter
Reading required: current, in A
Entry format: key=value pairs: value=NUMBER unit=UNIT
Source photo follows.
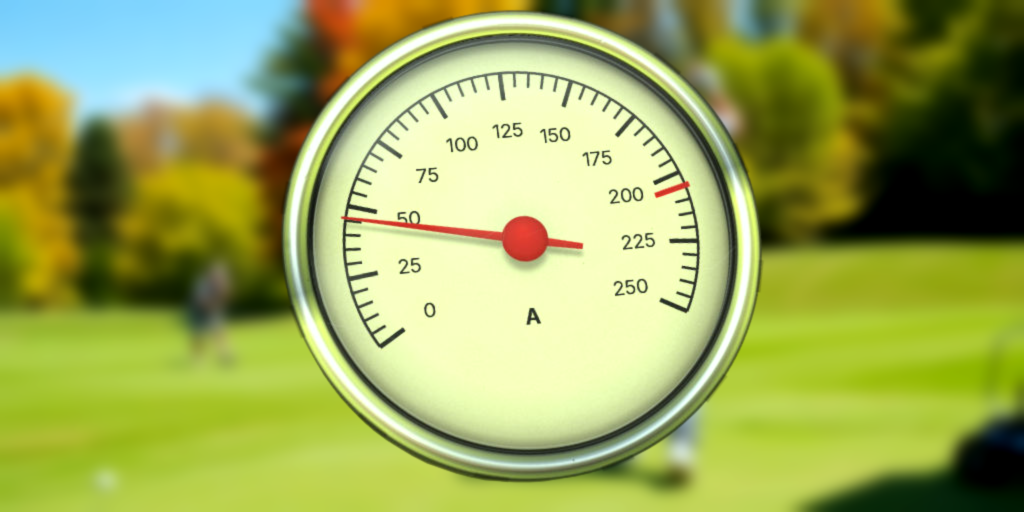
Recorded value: value=45 unit=A
